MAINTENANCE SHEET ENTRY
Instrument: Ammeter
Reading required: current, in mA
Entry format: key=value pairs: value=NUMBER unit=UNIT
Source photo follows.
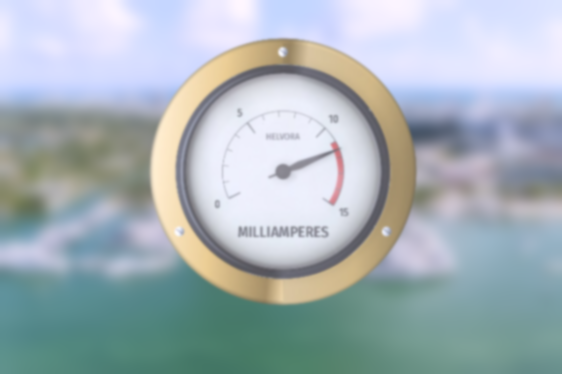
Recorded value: value=11.5 unit=mA
